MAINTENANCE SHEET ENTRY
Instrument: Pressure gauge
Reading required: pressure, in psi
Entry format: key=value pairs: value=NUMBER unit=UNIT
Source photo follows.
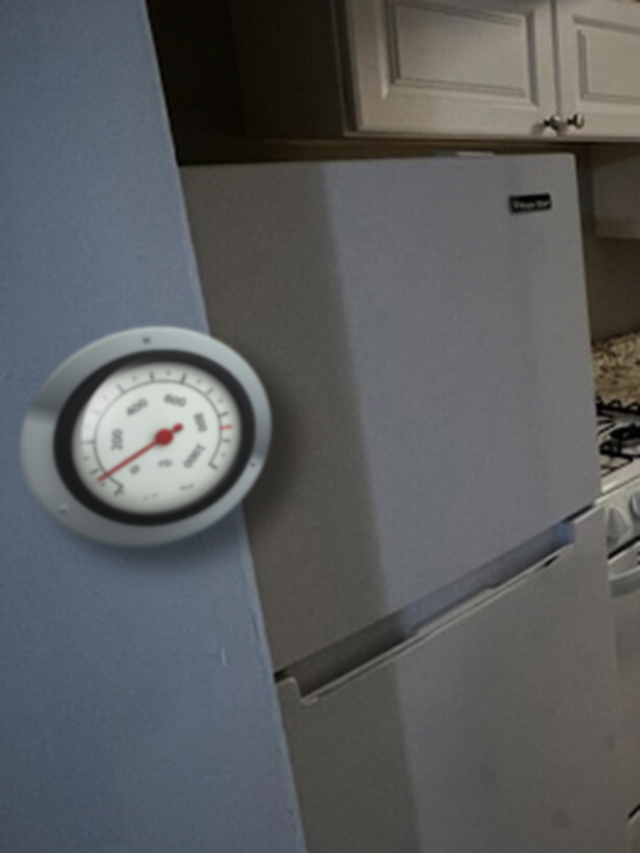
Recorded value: value=75 unit=psi
